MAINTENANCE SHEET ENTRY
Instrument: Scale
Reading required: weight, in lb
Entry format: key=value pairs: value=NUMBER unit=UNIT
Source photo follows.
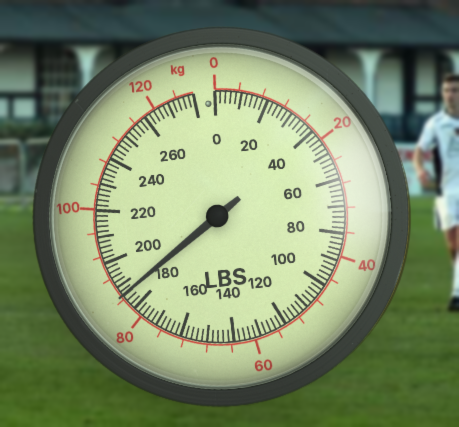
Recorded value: value=186 unit=lb
